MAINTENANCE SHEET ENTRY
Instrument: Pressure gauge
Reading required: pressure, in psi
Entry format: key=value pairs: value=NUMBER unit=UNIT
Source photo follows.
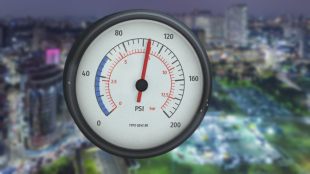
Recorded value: value=105 unit=psi
